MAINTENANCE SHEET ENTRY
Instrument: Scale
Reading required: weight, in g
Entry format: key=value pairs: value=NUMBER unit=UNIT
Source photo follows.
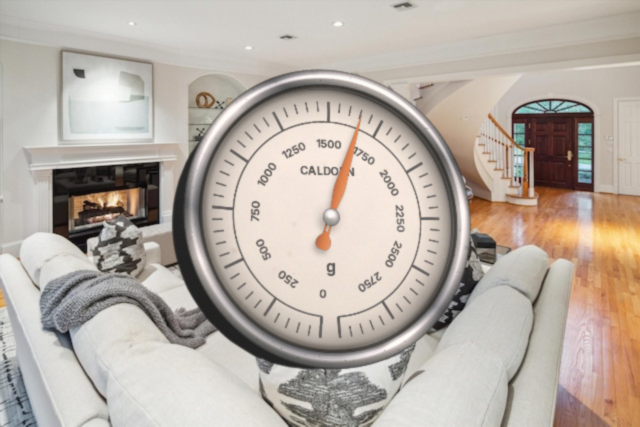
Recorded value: value=1650 unit=g
